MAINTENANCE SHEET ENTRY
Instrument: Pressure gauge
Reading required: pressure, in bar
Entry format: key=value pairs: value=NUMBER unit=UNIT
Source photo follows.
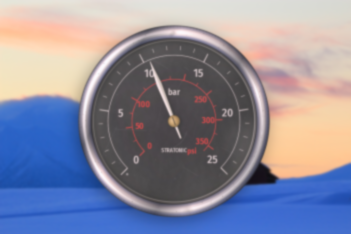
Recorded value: value=10.5 unit=bar
